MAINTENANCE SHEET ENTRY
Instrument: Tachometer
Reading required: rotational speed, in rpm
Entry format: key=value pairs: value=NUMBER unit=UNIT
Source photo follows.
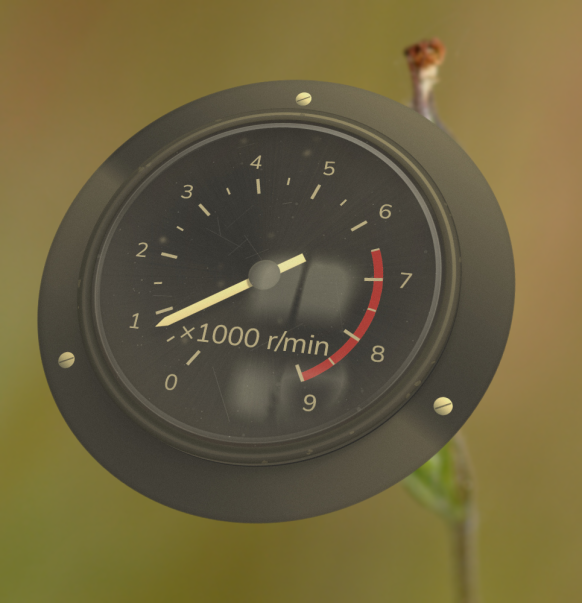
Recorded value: value=750 unit=rpm
